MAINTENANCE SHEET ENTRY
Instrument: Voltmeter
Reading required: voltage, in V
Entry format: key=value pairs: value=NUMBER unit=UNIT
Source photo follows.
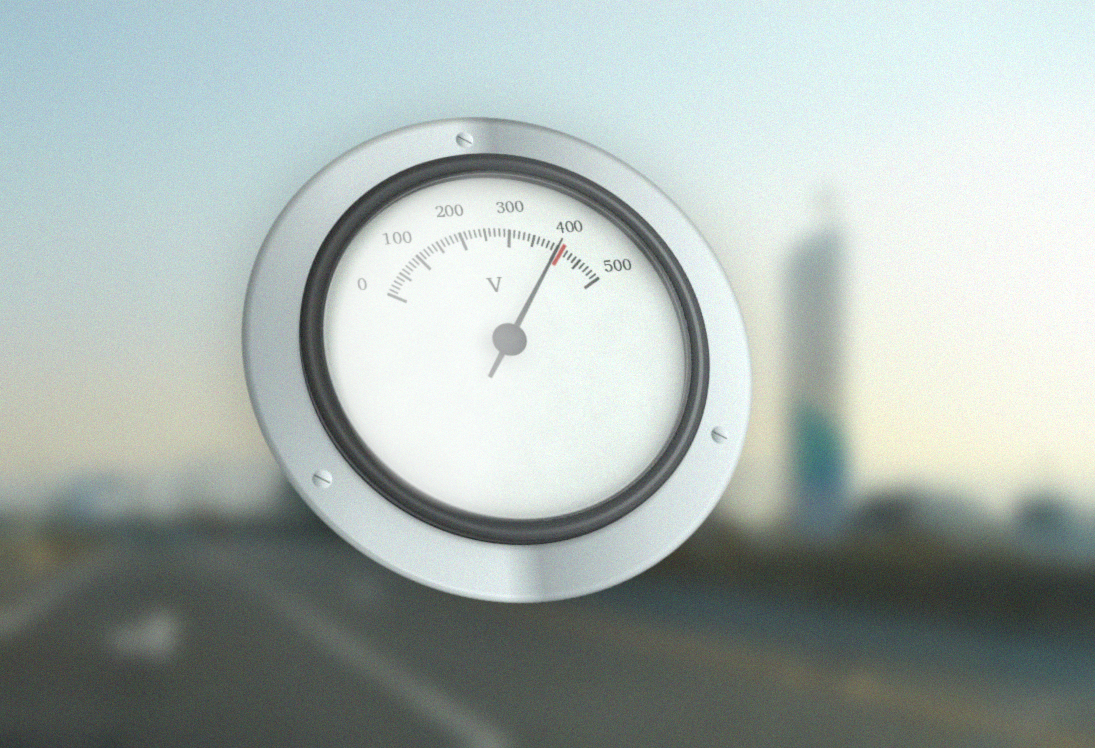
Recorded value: value=400 unit=V
